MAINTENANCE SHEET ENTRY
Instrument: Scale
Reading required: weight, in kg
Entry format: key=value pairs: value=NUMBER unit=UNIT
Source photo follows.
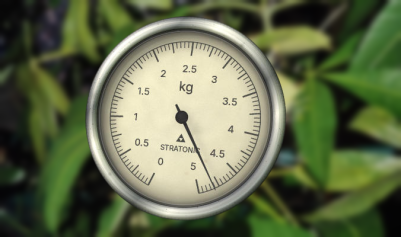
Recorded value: value=4.8 unit=kg
